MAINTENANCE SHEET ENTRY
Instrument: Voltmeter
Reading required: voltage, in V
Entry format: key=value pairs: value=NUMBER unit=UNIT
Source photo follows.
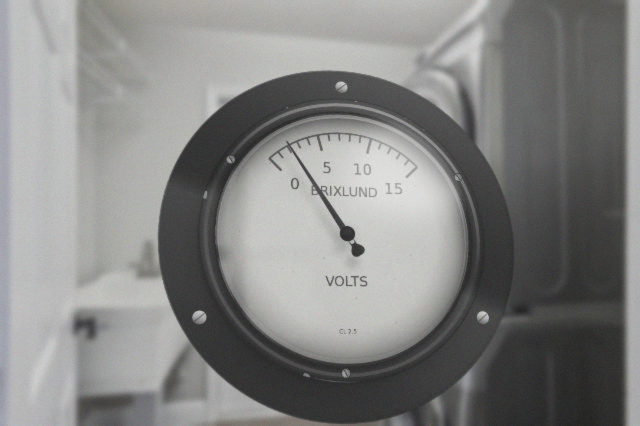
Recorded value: value=2 unit=V
